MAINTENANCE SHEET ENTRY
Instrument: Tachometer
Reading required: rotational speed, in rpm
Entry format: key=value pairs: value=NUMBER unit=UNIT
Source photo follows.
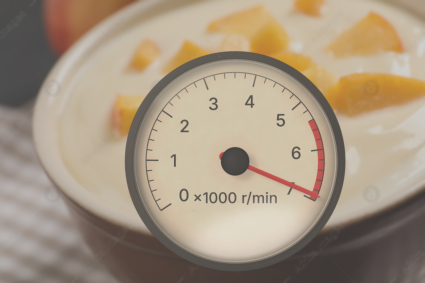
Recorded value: value=6900 unit=rpm
